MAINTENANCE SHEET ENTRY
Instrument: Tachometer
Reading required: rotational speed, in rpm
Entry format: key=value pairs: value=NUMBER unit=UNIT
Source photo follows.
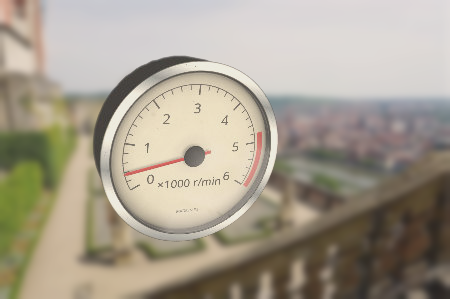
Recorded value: value=400 unit=rpm
